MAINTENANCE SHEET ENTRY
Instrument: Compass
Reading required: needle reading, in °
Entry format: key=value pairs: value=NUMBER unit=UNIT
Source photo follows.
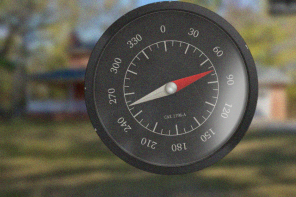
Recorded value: value=75 unit=°
